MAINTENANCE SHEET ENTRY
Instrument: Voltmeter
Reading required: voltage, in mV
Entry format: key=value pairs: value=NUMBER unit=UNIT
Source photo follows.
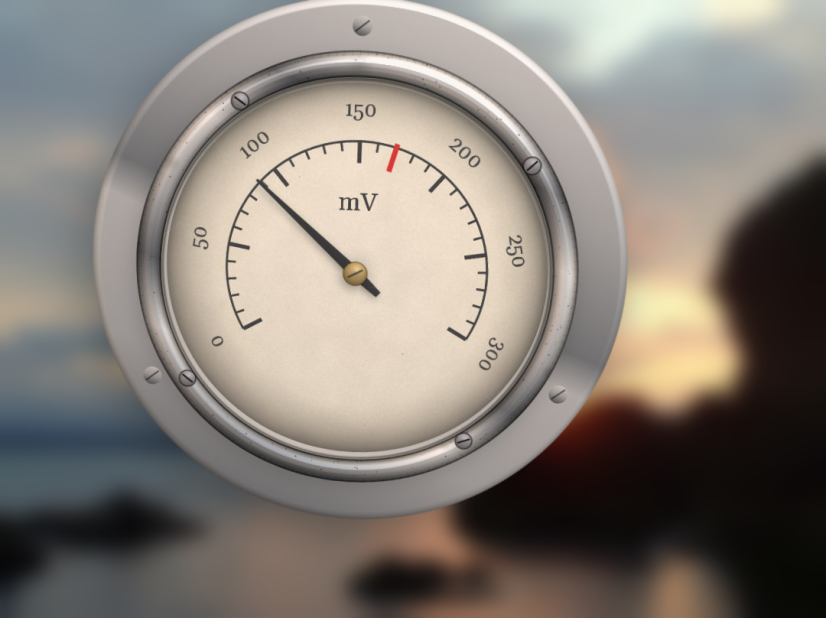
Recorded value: value=90 unit=mV
